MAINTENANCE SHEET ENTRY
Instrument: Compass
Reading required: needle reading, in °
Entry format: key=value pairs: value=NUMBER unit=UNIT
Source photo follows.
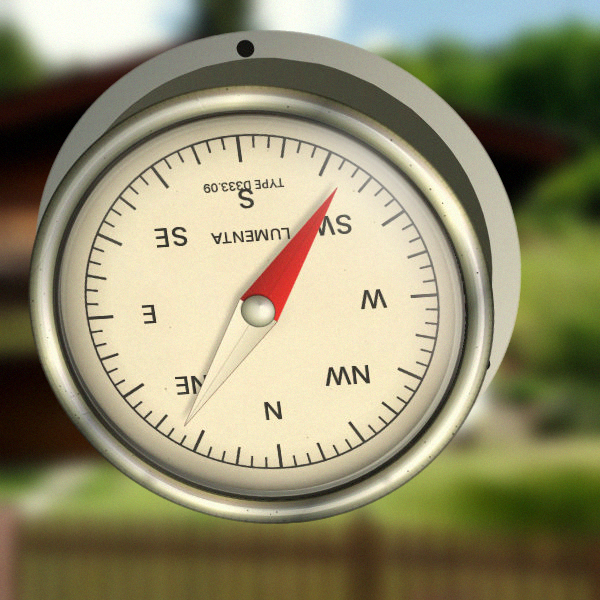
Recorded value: value=217.5 unit=°
